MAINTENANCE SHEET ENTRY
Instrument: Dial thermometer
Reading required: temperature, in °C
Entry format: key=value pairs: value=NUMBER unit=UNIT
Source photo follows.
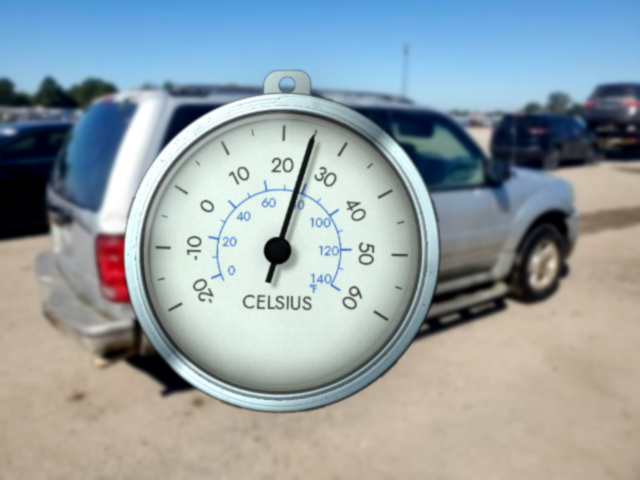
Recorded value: value=25 unit=°C
